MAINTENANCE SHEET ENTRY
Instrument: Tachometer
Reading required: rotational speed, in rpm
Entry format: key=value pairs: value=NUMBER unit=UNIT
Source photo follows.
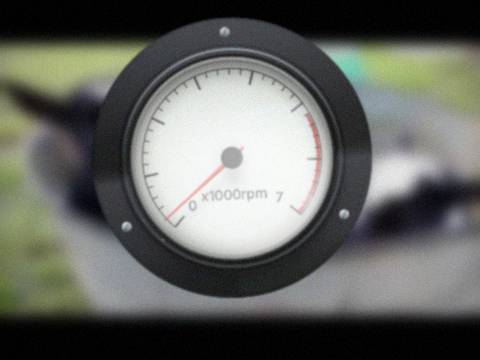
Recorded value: value=200 unit=rpm
